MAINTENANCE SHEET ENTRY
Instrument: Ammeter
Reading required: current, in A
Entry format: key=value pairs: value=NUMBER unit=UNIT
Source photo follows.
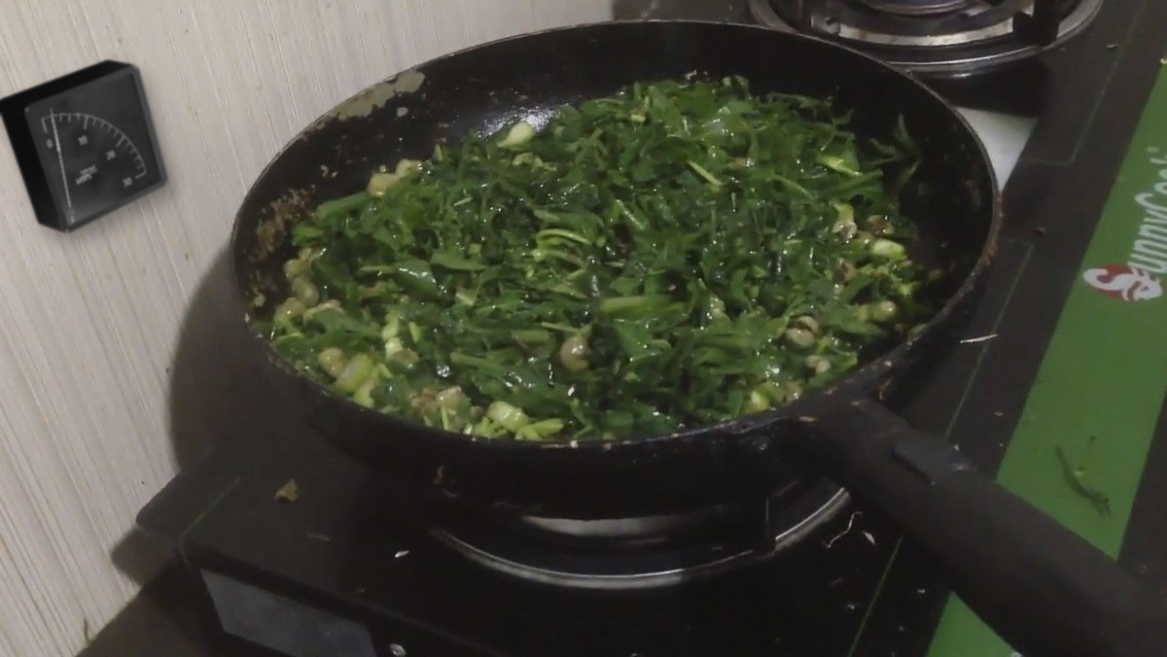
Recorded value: value=2 unit=A
